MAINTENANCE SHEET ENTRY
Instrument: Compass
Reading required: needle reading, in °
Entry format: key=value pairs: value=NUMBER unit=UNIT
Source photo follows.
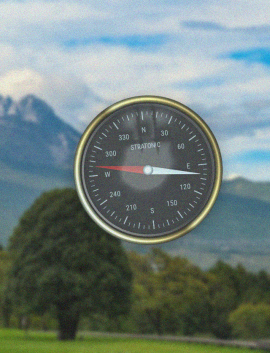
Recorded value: value=280 unit=°
